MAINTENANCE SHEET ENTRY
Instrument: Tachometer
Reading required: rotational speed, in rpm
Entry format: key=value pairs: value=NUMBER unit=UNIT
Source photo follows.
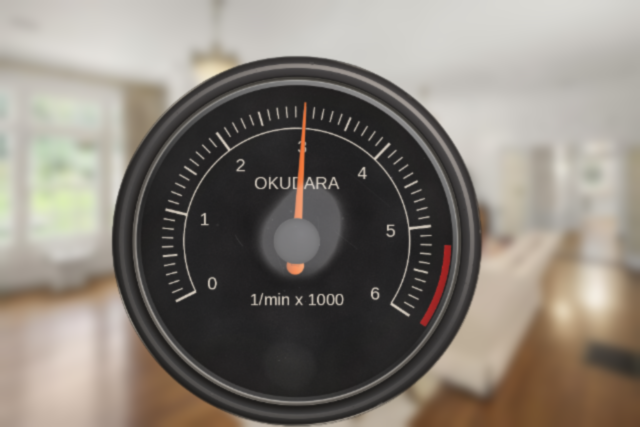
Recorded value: value=3000 unit=rpm
